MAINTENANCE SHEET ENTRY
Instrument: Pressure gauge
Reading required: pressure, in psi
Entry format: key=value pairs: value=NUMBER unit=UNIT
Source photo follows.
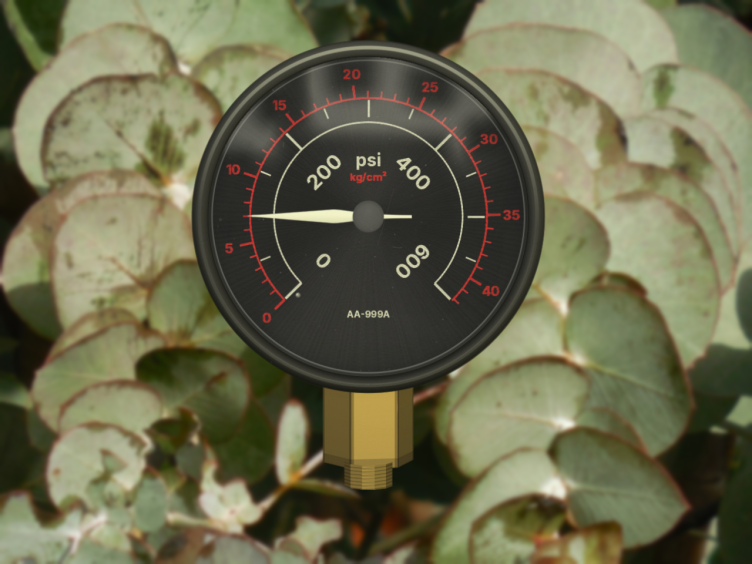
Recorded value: value=100 unit=psi
